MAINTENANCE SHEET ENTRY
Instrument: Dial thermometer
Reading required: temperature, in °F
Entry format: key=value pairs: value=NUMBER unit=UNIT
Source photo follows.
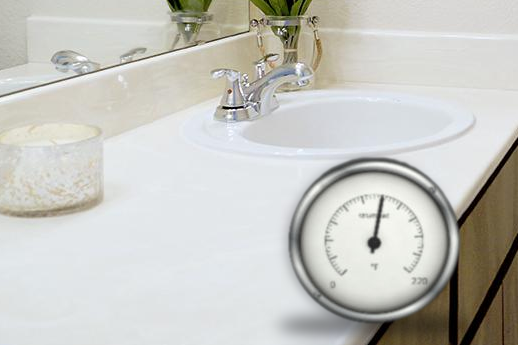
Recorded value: value=120 unit=°F
